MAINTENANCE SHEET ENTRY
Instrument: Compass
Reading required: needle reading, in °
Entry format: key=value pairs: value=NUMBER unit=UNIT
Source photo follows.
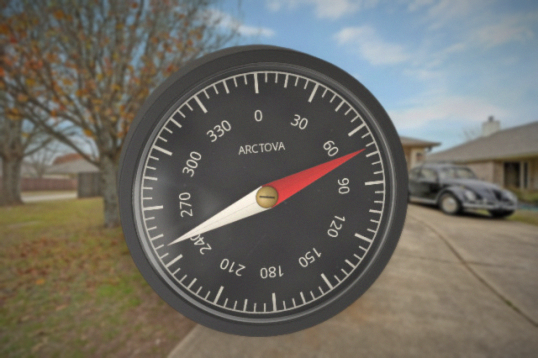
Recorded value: value=70 unit=°
